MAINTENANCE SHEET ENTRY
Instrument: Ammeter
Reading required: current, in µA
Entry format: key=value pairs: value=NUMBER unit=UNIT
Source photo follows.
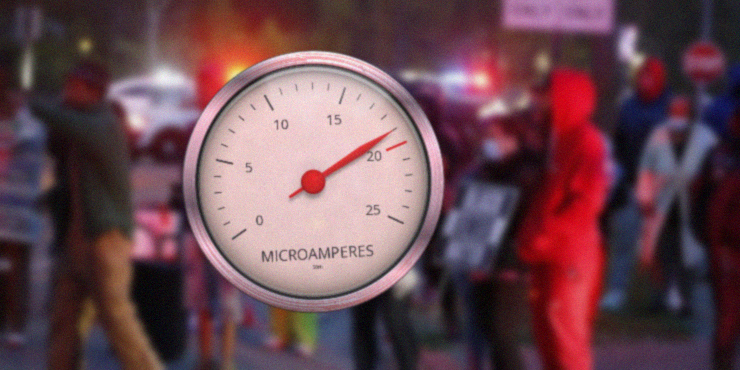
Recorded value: value=19 unit=µA
